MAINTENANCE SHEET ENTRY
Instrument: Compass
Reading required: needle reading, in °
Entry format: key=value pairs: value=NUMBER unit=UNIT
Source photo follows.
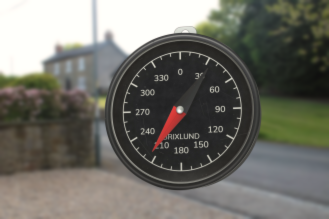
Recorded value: value=215 unit=°
